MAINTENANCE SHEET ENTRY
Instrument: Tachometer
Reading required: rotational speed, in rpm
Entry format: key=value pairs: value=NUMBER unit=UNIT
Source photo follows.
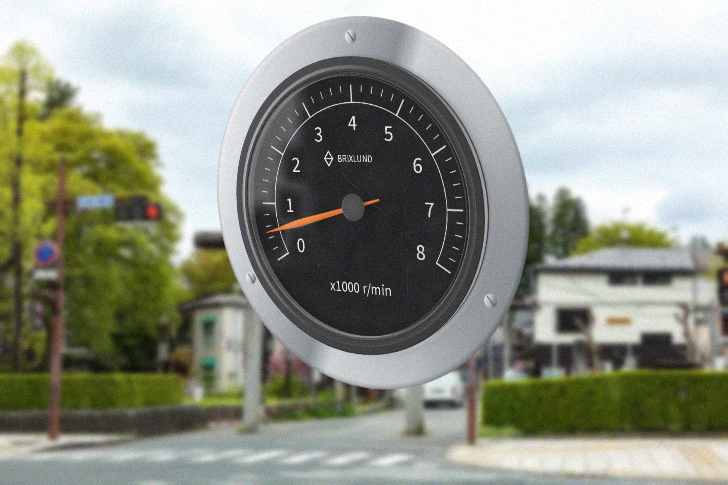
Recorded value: value=500 unit=rpm
